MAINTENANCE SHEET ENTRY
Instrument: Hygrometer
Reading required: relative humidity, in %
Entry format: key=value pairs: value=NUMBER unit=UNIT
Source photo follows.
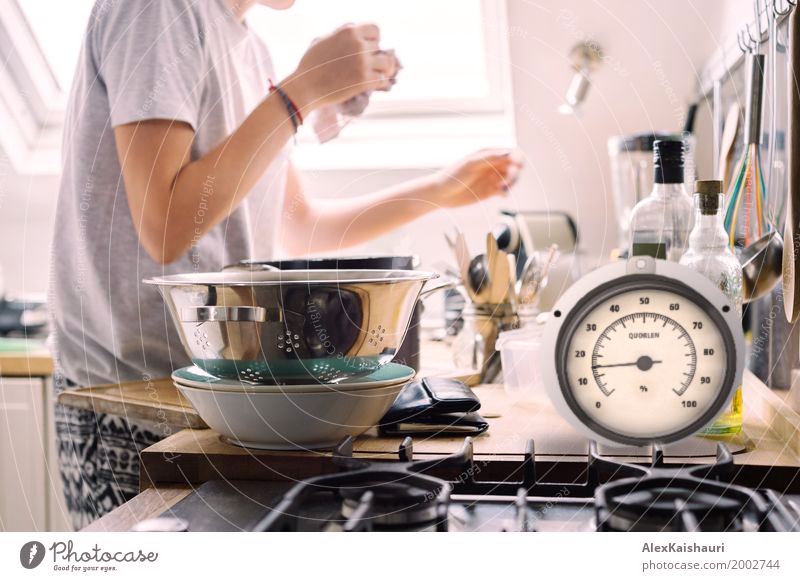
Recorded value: value=15 unit=%
